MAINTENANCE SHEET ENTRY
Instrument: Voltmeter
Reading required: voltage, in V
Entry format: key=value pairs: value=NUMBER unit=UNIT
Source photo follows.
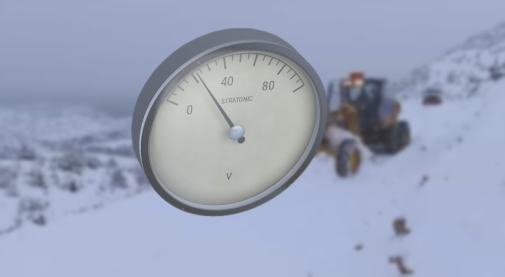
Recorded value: value=22.5 unit=V
